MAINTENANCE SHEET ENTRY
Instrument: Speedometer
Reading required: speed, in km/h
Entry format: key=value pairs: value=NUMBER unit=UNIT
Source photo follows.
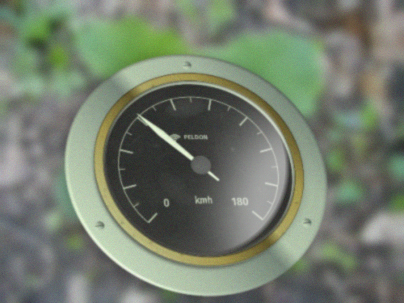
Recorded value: value=60 unit=km/h
